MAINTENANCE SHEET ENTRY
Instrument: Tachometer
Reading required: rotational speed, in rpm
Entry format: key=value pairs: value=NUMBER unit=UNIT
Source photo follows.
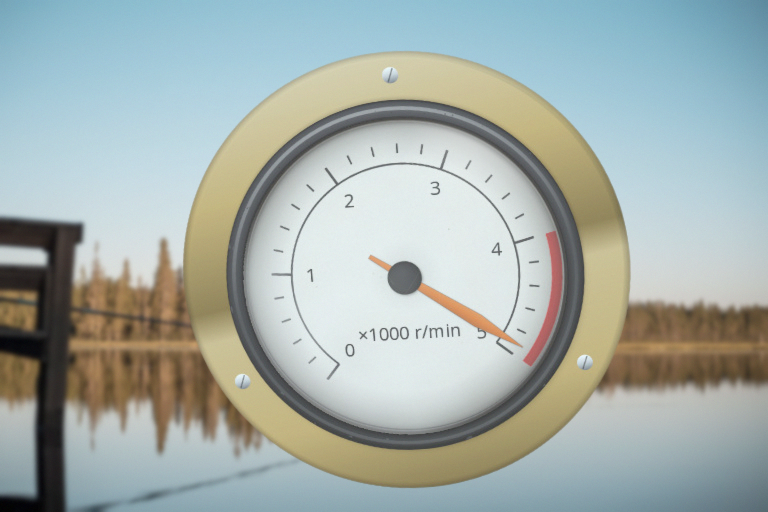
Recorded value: value=4900 unit=rpm
